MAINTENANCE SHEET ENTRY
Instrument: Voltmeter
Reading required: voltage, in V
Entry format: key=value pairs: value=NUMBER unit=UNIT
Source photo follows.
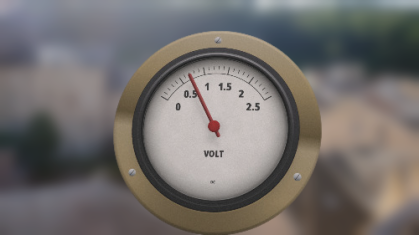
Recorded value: value=0.7 unit=V
